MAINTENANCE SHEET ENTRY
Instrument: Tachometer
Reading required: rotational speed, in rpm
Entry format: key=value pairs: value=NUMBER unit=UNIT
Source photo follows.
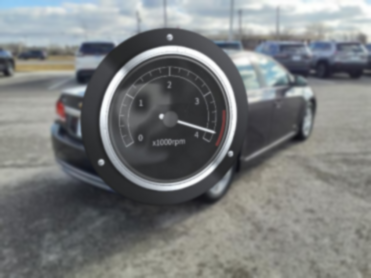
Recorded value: value=3800 unit=rpm
